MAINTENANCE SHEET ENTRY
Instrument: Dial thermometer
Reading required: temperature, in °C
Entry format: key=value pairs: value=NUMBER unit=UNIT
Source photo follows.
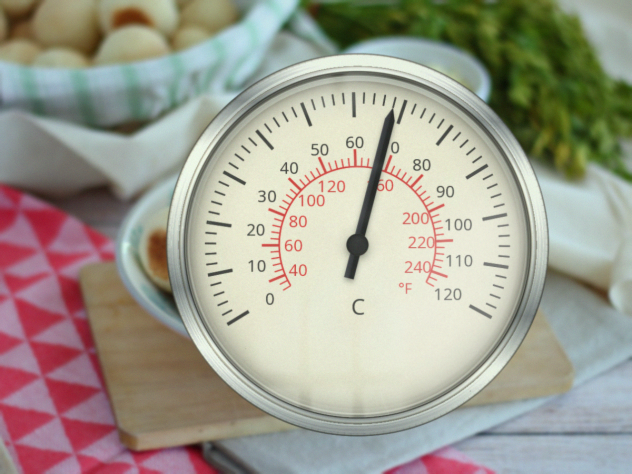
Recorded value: value=68 unit=°C
